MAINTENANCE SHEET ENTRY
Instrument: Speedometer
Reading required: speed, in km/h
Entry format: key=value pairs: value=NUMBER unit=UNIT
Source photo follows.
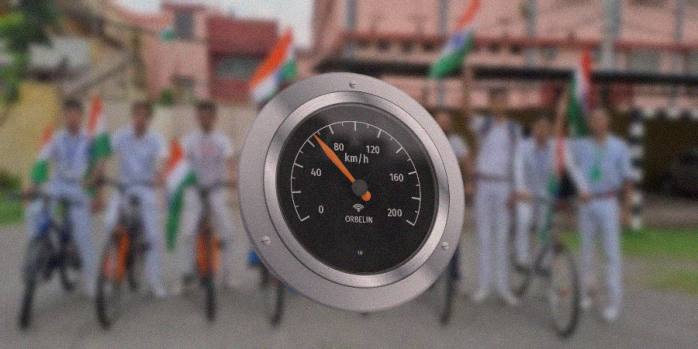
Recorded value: value=65 unit=km/h
